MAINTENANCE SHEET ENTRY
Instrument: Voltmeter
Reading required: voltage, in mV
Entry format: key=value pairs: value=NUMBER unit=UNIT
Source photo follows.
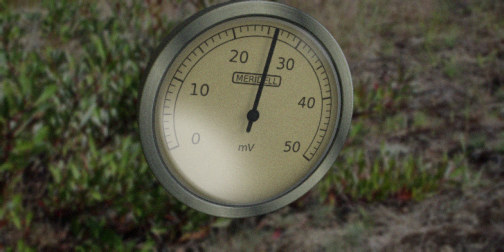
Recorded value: value=26 unit=mV
